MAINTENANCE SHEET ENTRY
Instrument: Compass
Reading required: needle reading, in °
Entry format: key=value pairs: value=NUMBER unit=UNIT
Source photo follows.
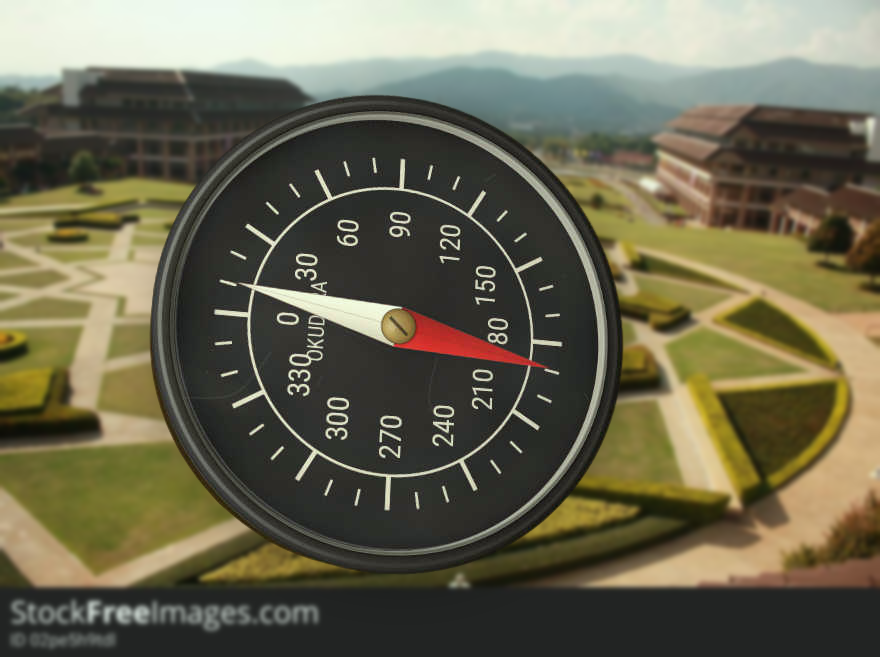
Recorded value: value=190 unit=°
